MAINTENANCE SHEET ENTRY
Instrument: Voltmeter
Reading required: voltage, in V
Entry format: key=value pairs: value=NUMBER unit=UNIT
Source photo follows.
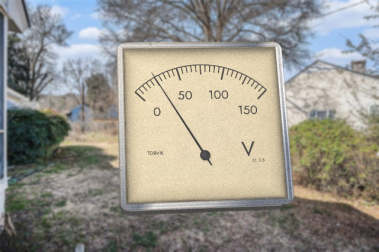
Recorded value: value=25 unit=V
